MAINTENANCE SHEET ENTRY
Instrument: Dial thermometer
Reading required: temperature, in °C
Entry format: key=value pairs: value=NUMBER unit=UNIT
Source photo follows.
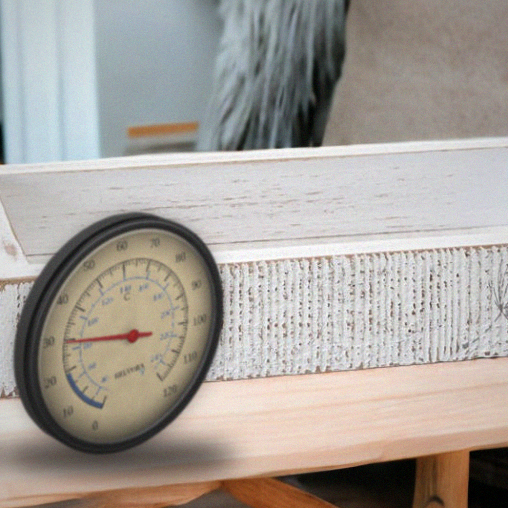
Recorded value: value=30 unit=°C
